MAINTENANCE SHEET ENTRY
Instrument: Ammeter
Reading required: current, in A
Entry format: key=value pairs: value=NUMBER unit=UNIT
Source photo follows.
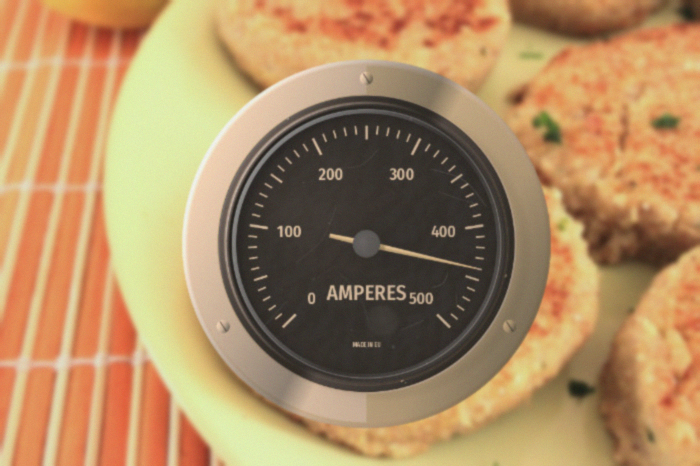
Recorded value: value=440 unit=A
